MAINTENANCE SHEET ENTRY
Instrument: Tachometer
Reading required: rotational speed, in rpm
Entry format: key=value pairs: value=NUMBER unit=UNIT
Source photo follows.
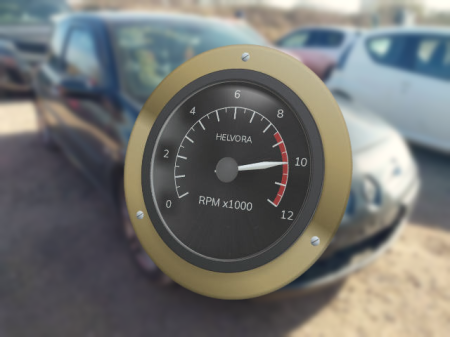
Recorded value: value=10000 unit=rpm
